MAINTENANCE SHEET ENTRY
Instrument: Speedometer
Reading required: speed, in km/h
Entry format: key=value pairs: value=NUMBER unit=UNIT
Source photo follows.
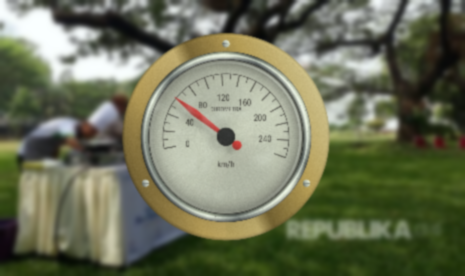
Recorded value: value=60 unit=km/h
